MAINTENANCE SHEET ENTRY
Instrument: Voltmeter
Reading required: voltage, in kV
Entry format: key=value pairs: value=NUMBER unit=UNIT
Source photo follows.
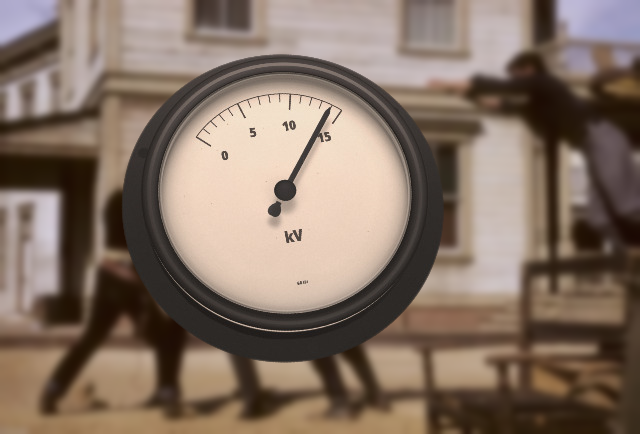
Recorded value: value=14 unit=kV
